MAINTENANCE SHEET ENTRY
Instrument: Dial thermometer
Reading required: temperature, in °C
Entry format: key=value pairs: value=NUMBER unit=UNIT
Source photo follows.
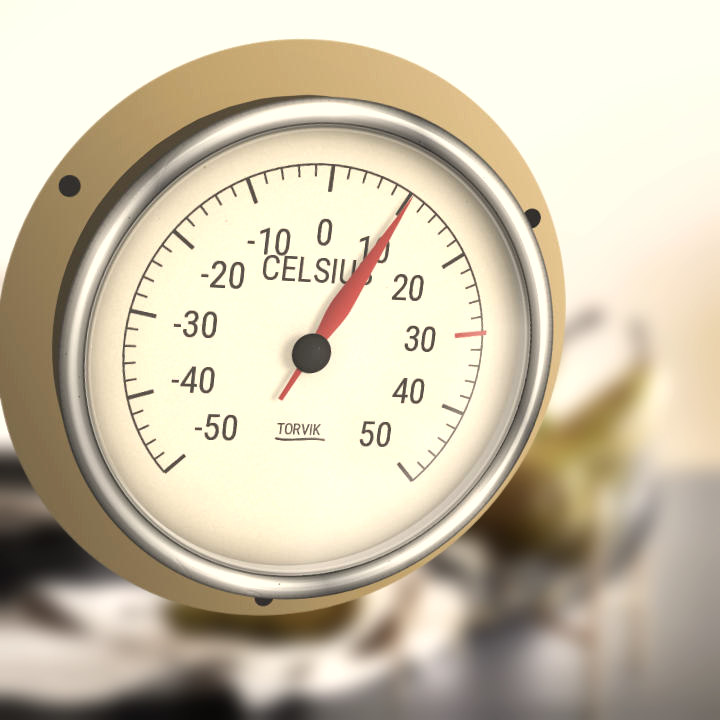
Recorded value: value=10 unit=°C
